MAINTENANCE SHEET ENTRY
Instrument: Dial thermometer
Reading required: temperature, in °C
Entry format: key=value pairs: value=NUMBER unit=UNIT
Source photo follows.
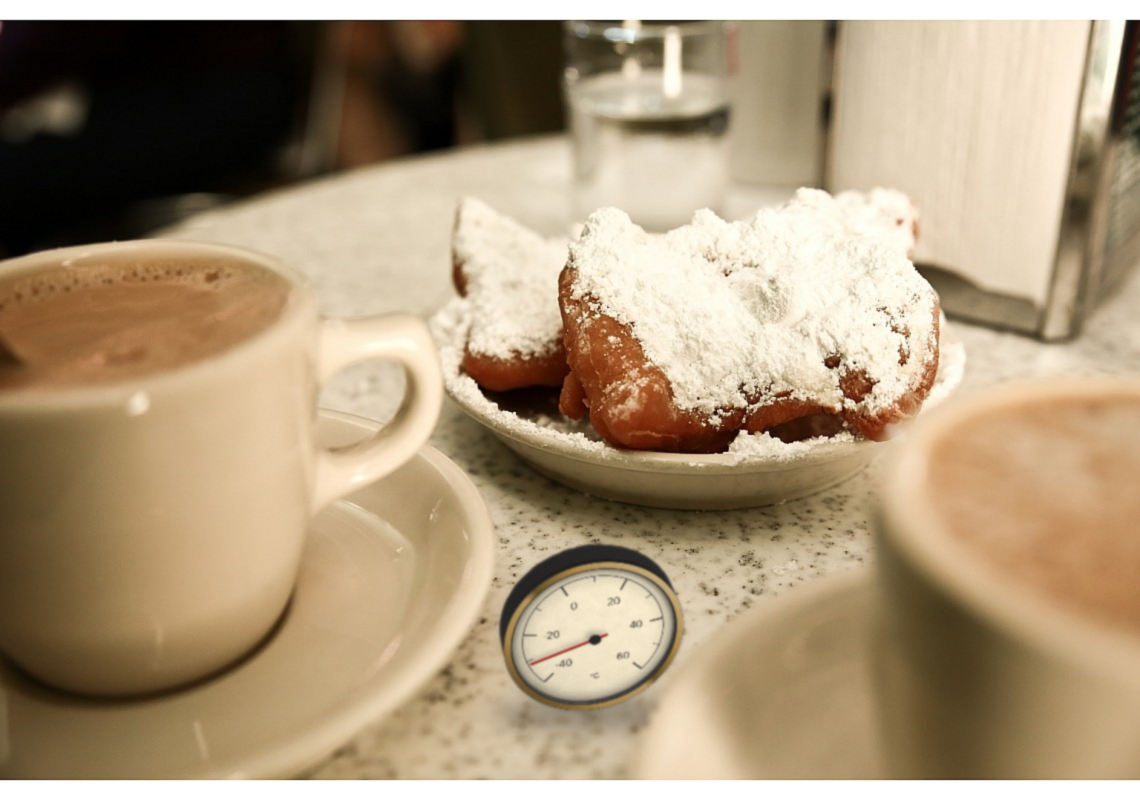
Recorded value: value=-30 unit=°C
